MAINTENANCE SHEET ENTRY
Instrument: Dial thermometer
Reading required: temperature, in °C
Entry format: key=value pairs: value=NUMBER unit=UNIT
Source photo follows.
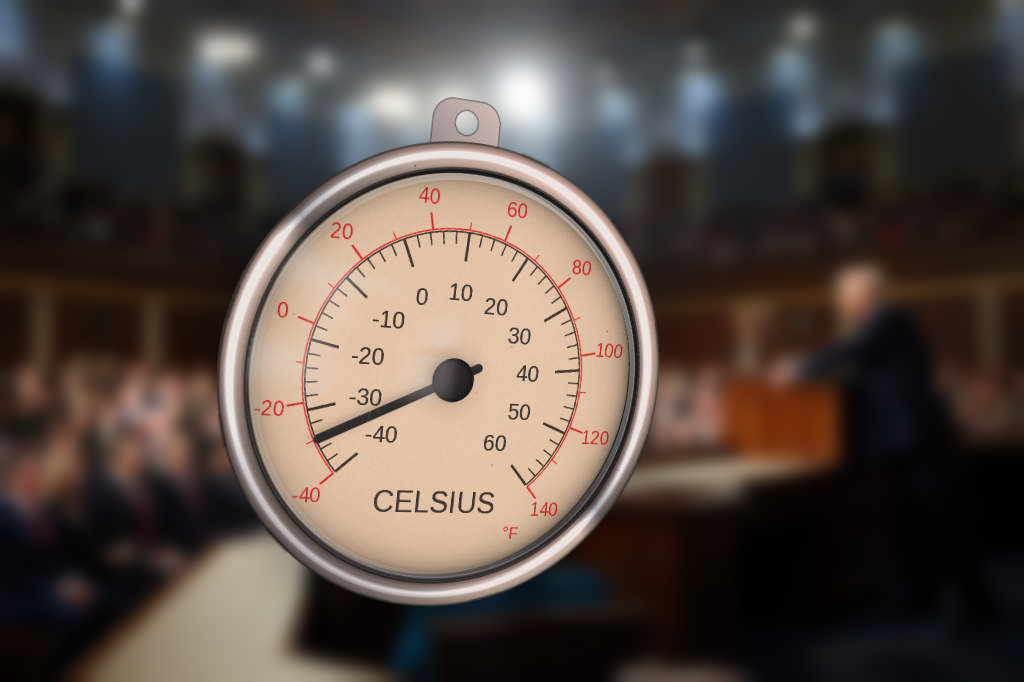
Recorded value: value=-34 unit=°C
